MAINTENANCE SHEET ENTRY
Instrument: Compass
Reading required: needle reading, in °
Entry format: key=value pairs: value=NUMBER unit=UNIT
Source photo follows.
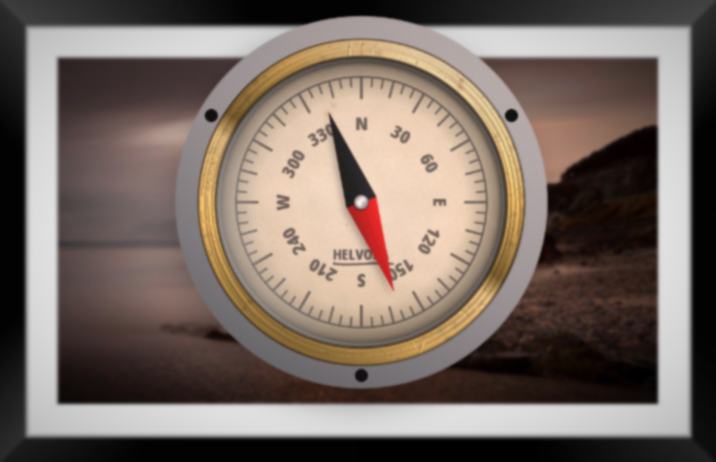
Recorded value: value=160 unit=°
